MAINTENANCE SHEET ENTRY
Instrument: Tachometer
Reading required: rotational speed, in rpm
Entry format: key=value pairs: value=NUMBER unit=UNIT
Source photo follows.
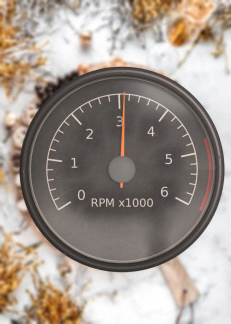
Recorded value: value=3100 unit=rpm
